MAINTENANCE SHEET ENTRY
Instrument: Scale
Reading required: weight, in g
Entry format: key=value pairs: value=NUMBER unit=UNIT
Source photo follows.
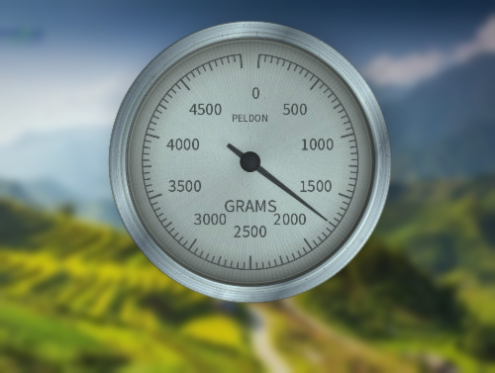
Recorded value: value=1750 unit=g
